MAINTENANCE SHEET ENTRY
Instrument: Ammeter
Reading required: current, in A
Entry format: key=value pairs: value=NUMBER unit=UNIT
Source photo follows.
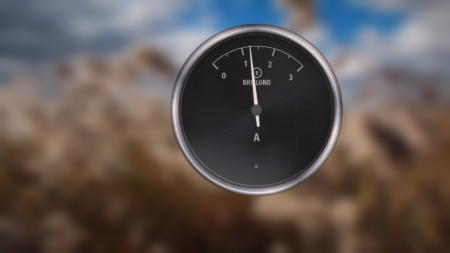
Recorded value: value=1.25 unit=A
